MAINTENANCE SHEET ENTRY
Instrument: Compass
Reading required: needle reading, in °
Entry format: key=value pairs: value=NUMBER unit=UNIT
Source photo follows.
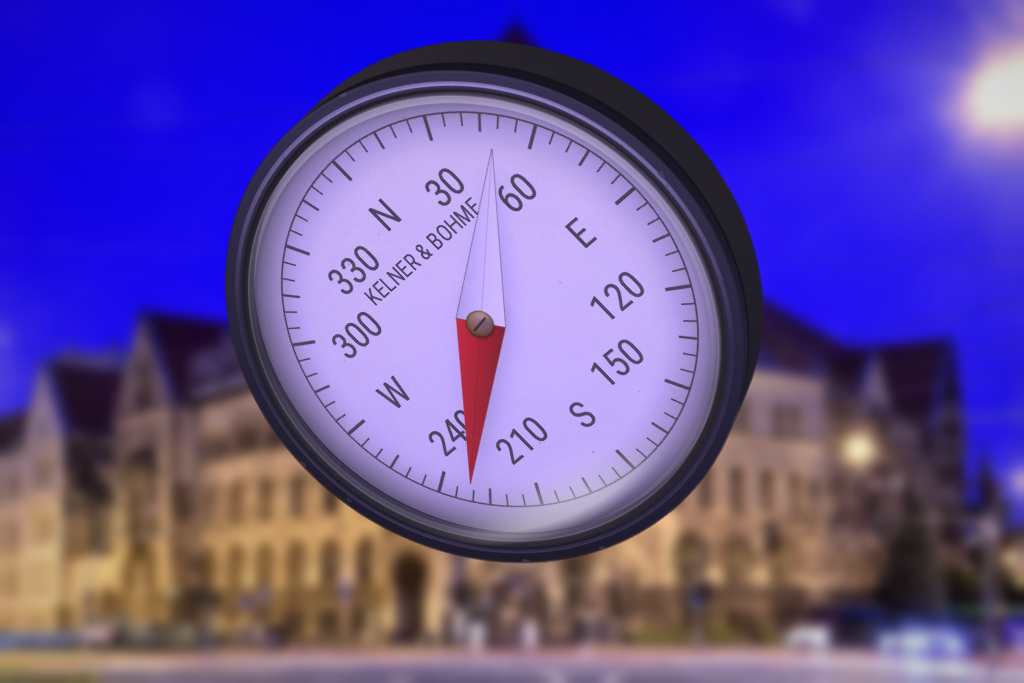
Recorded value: value=230 unit=°
